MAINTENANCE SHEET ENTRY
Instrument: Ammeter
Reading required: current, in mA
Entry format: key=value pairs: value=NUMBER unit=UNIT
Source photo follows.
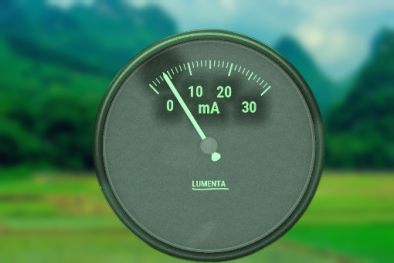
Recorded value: value=4 unit=mA
